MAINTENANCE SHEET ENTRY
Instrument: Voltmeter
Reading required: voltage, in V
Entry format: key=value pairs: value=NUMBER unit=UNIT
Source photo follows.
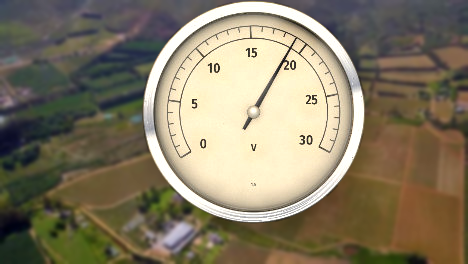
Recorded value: value=19 unit=V
